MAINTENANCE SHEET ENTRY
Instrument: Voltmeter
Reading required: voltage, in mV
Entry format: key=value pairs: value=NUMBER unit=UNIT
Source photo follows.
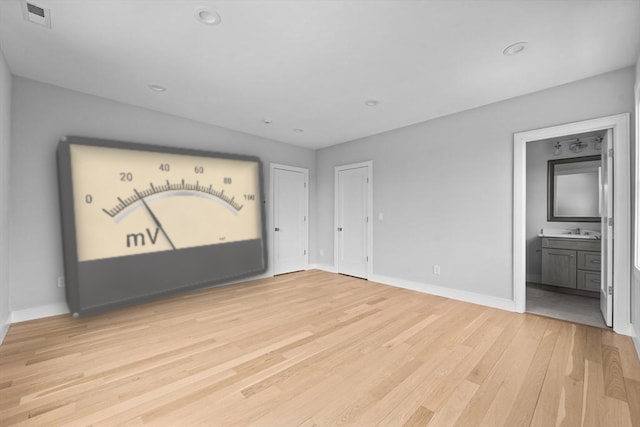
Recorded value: value=20 unit=mV
